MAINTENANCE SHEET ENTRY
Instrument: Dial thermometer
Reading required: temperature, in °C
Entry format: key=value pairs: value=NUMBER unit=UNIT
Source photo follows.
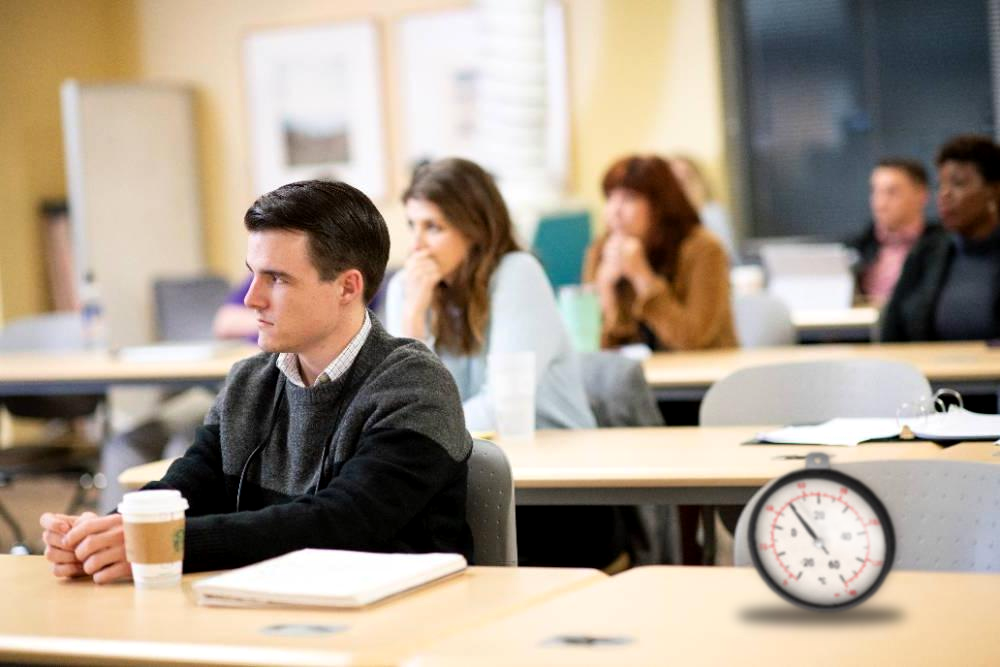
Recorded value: value=10 unit=°C
